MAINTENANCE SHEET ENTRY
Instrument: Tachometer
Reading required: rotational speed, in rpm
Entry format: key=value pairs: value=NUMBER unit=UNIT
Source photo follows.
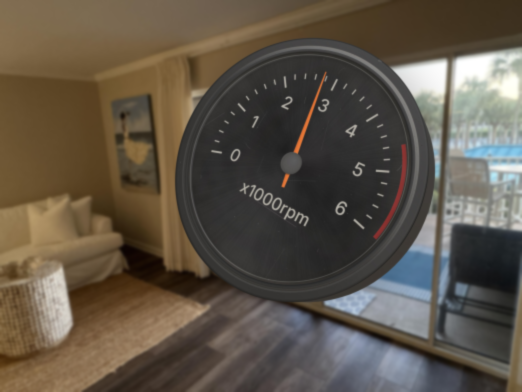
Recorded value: value=2800 unit=rpm
